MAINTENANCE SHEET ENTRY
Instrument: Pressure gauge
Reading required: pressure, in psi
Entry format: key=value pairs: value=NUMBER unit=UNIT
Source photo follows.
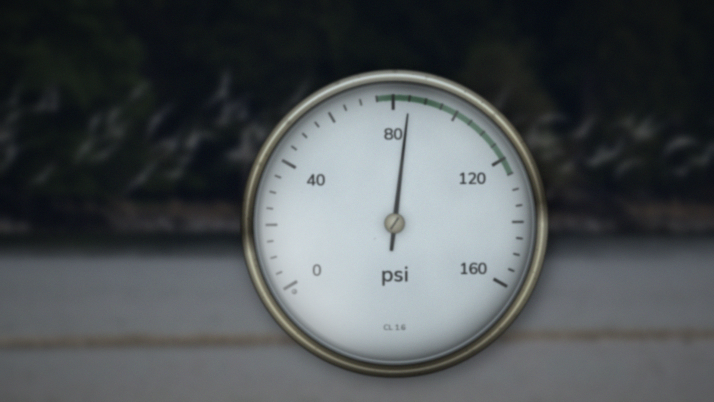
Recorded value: value=85 unit=psi
